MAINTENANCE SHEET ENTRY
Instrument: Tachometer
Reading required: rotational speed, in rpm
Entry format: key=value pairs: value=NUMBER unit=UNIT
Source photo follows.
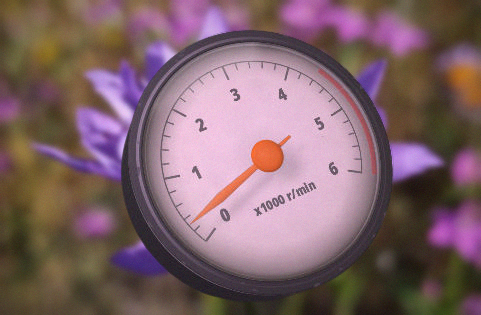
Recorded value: value=300 unit=rpm
